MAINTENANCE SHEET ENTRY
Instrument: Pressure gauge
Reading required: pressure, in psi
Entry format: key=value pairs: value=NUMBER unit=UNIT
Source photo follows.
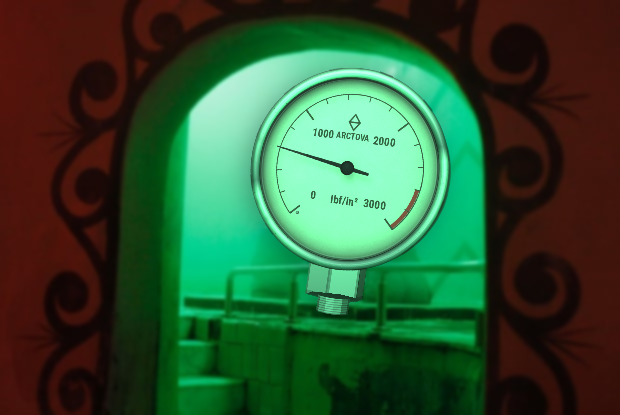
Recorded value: value=600 unit=psi
